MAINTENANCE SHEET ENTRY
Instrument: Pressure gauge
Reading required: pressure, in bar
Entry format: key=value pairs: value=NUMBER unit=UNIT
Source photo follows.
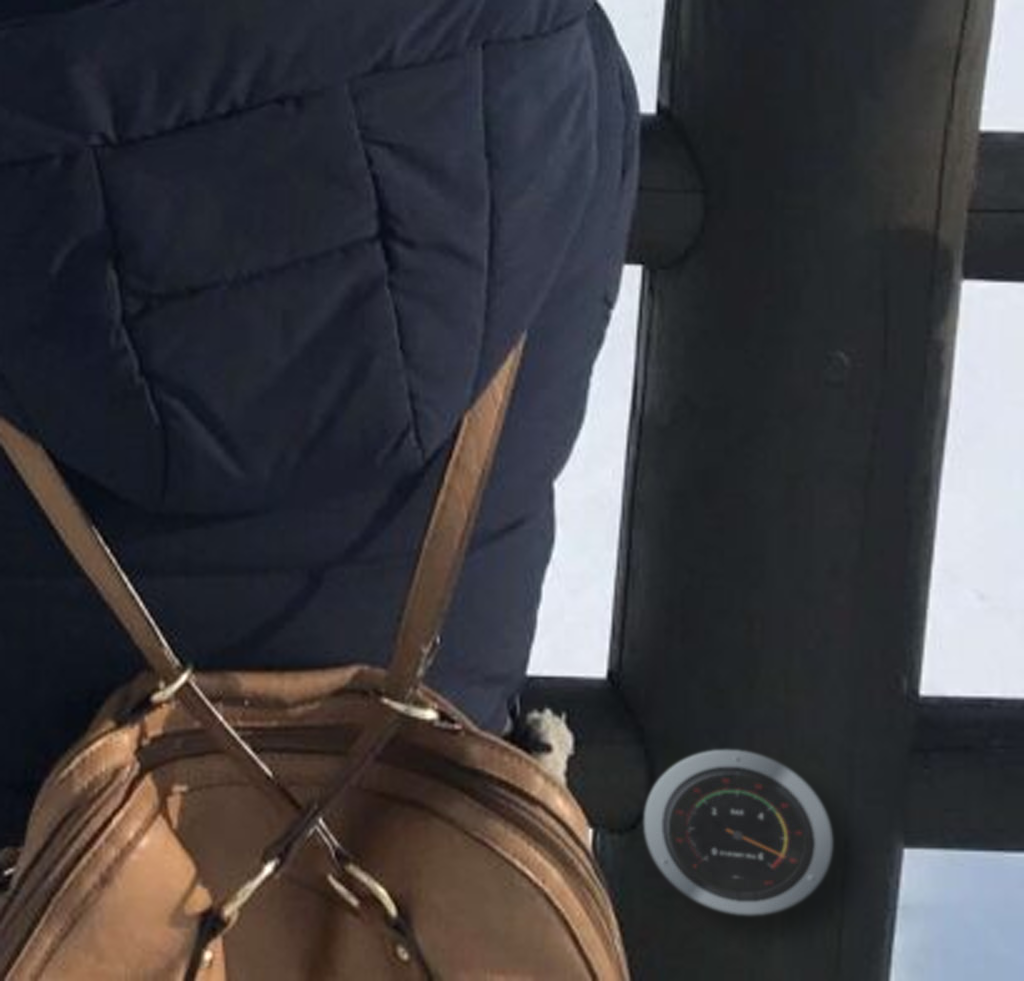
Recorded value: value=5.5 unit=bar
